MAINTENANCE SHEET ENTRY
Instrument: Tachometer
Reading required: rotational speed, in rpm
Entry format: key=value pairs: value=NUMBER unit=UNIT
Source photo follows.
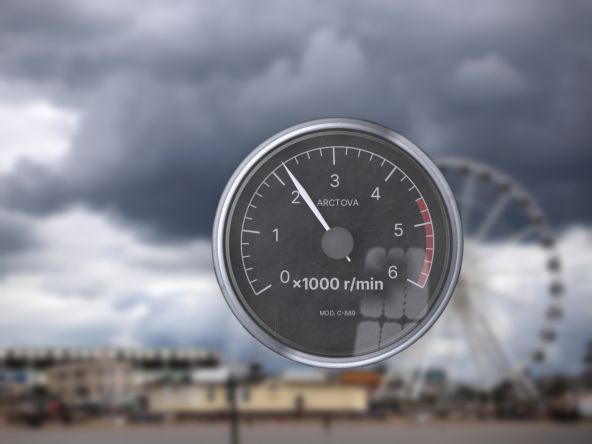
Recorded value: value=2200 unit=rpm
